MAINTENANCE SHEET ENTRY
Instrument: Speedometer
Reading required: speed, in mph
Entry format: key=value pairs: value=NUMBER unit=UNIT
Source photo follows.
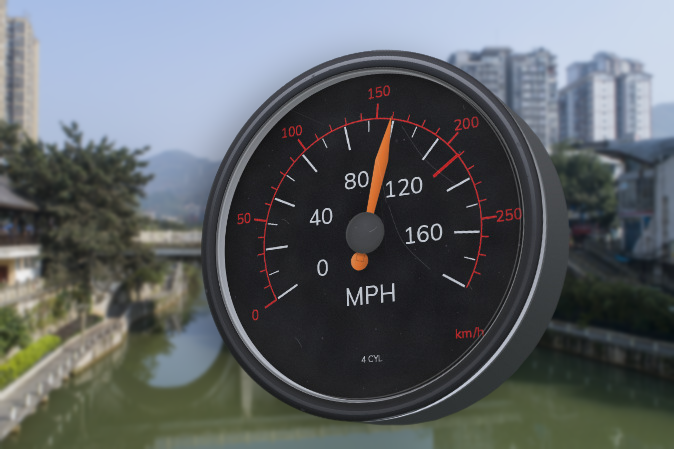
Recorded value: value=100 unit=mph
